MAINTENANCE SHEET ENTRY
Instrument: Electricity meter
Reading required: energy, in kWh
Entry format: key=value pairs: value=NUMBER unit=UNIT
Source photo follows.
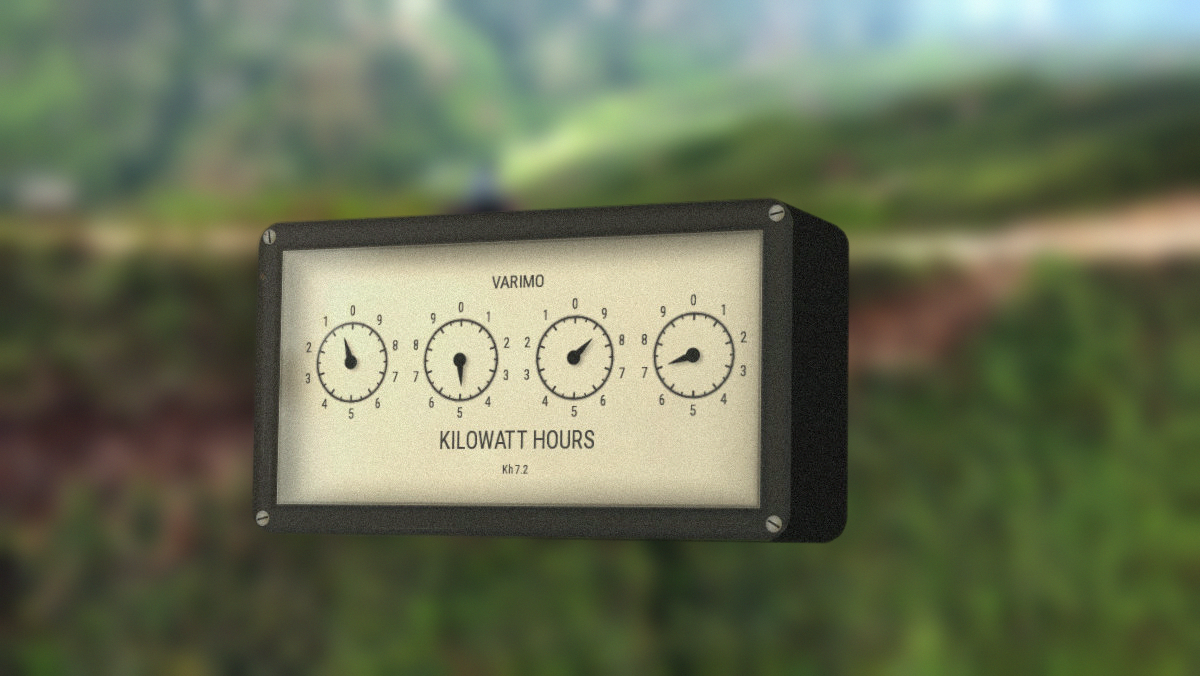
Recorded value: value=487 unit=kWh
